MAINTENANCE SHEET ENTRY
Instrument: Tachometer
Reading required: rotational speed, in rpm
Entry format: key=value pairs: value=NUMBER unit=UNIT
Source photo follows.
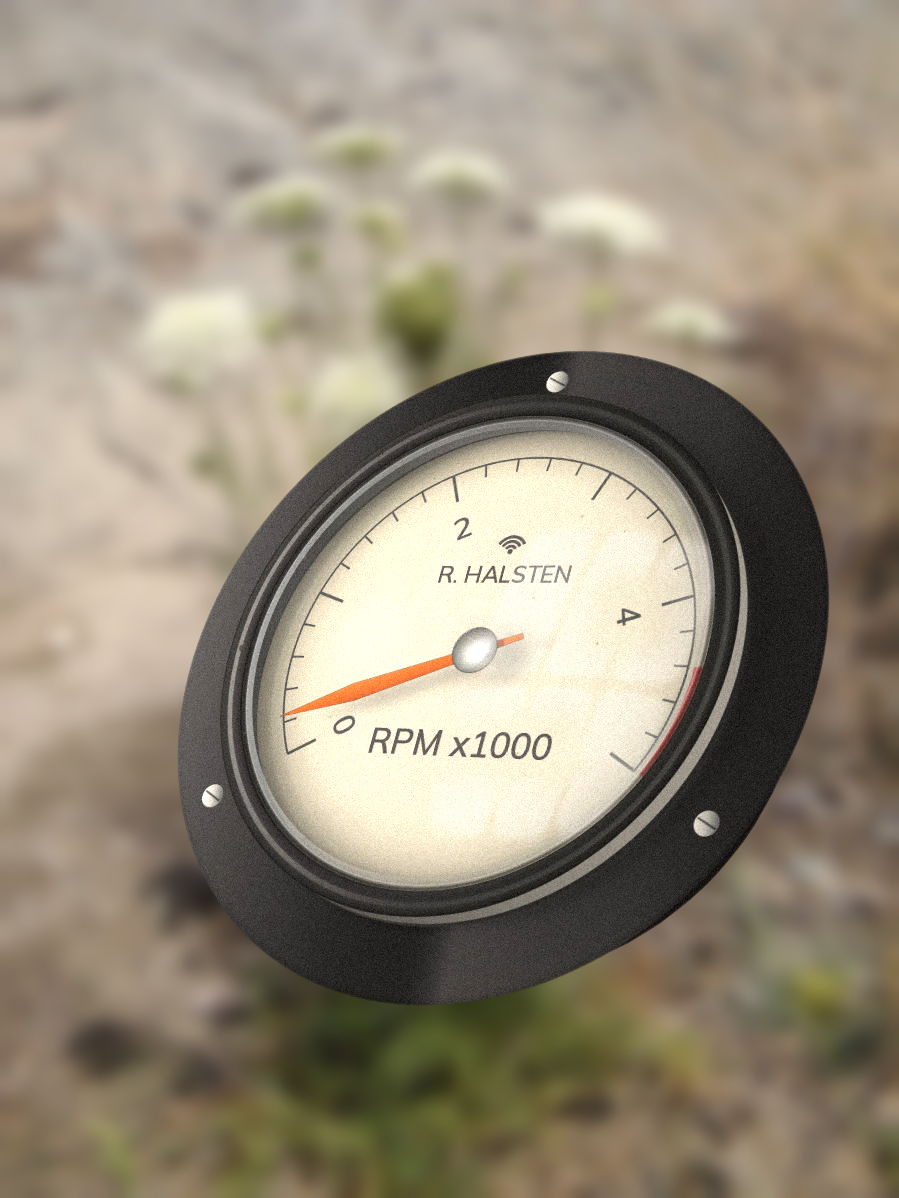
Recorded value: value=200 unit=rpm
